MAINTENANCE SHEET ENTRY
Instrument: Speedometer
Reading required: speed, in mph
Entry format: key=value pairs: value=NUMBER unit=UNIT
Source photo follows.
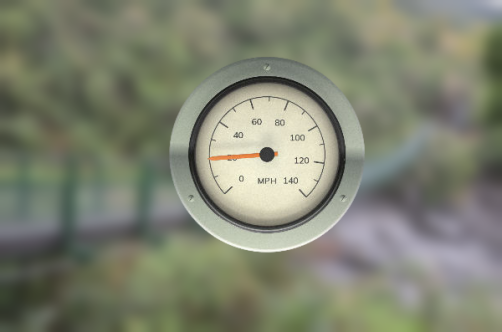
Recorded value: value=20 unit=mph
